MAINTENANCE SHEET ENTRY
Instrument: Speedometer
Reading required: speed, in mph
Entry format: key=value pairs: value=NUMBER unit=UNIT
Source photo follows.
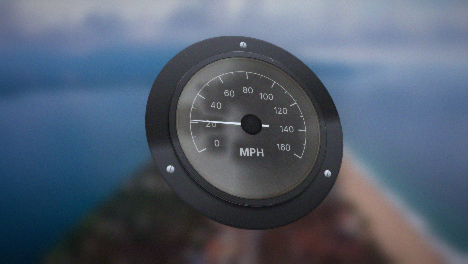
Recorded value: value=20 unit=mph
